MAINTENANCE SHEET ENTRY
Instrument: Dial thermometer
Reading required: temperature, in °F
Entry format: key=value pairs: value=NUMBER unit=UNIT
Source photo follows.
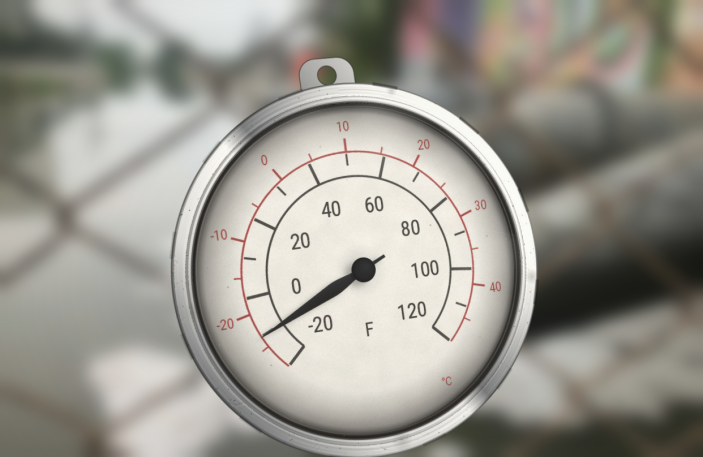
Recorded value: value=-10 unit=°F
